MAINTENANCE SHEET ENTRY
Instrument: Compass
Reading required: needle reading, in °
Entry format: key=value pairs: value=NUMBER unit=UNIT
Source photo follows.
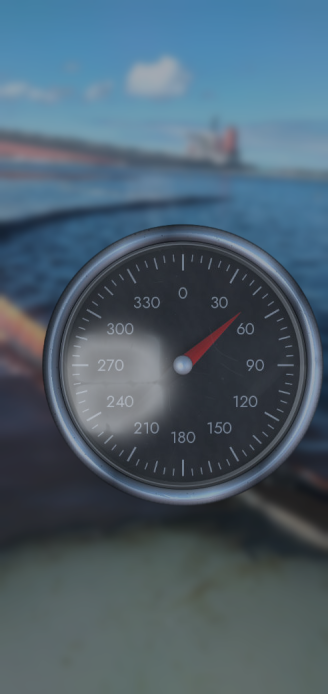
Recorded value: value=47.5 unit=°
